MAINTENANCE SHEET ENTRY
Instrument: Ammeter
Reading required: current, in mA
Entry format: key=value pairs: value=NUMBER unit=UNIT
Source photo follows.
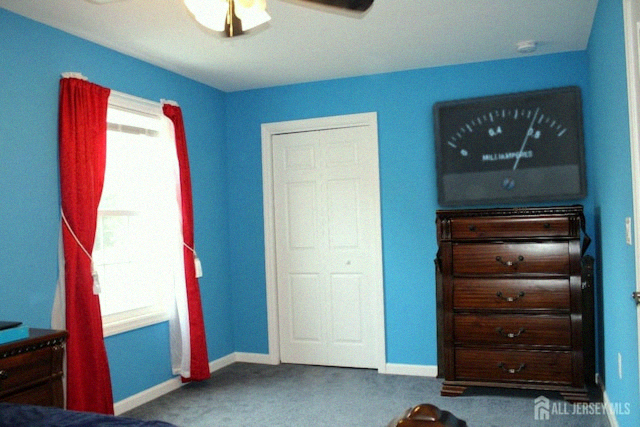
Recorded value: value=0.75 unit=mA
